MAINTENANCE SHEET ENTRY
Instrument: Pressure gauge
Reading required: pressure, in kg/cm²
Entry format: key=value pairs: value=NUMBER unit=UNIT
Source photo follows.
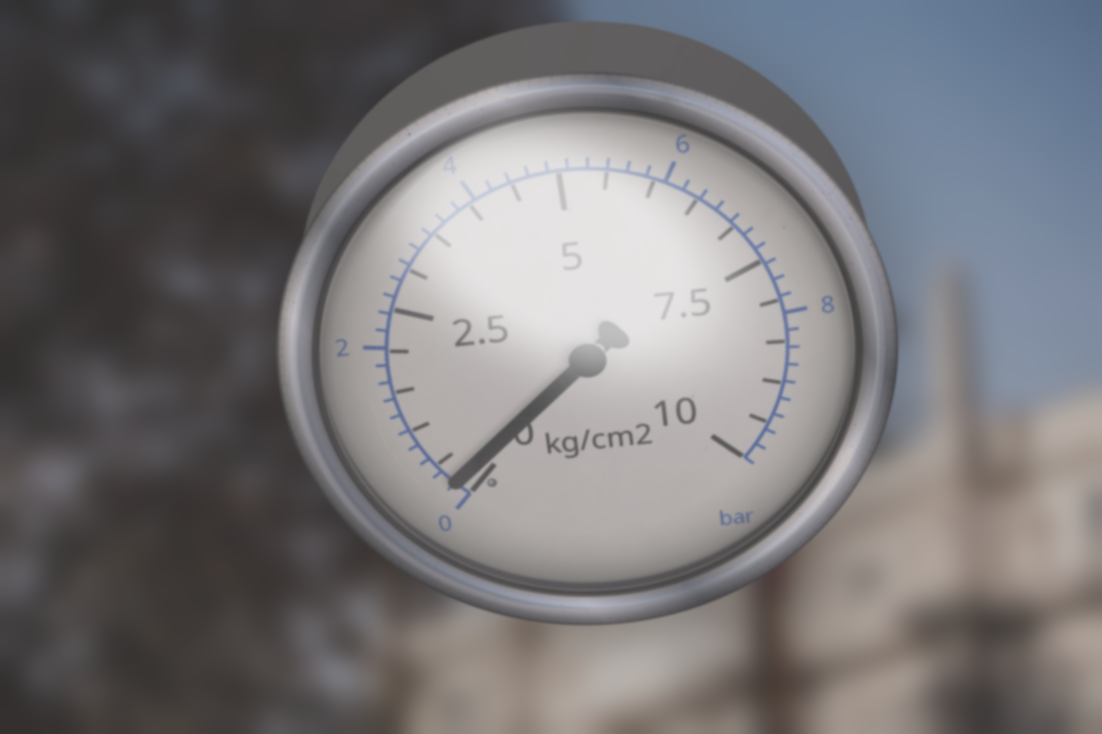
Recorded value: value=0.25 unit=kg/cm²
